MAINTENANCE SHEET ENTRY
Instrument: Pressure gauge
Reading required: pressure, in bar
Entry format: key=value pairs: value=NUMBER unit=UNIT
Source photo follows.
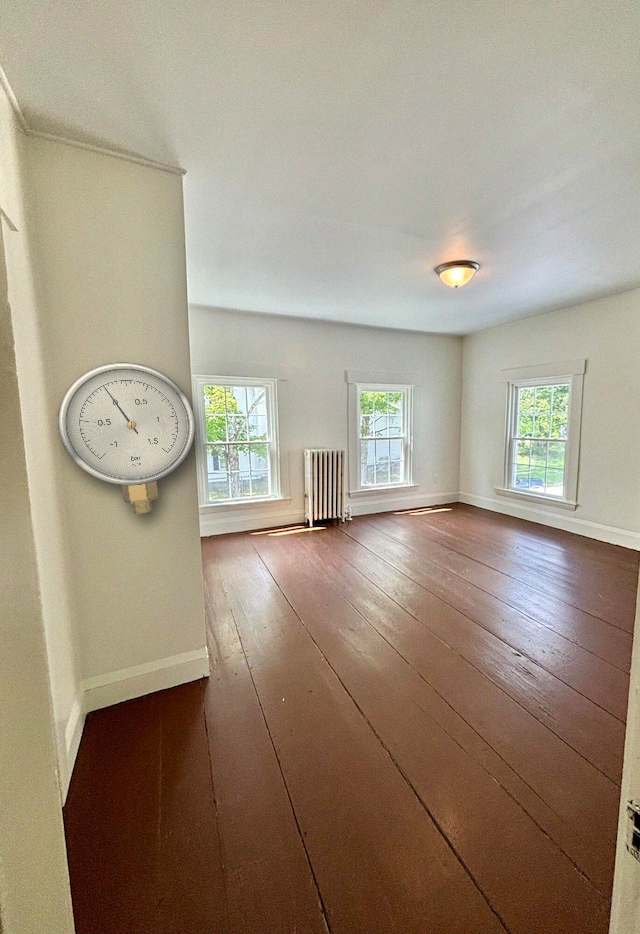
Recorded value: value=0 unit=bar
